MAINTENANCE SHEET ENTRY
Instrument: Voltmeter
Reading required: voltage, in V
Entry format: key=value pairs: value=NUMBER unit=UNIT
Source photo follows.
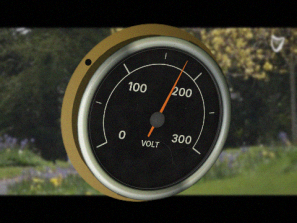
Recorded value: value=175 unit=V
